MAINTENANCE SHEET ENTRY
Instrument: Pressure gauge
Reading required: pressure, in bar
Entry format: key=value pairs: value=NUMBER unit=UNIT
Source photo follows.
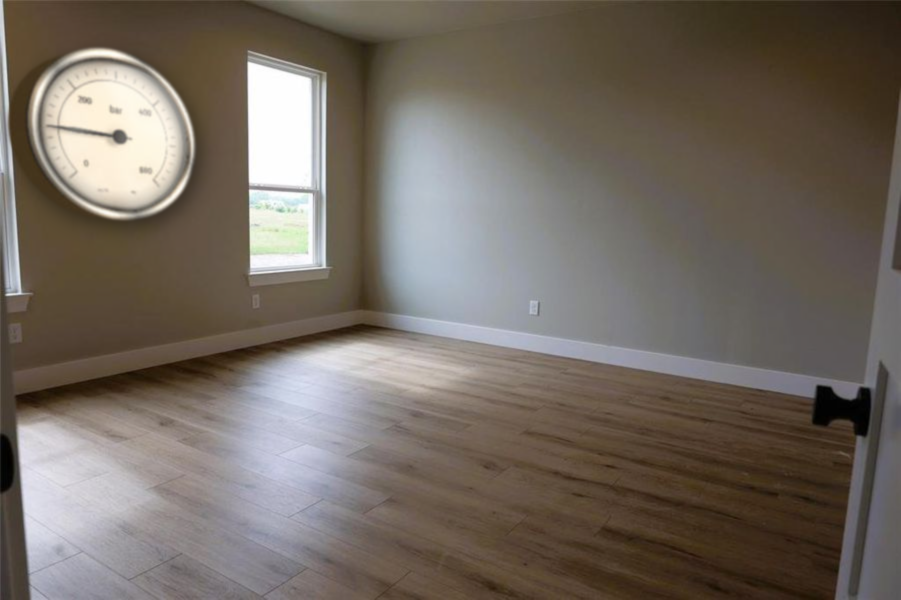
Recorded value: value=100 unit=bar
